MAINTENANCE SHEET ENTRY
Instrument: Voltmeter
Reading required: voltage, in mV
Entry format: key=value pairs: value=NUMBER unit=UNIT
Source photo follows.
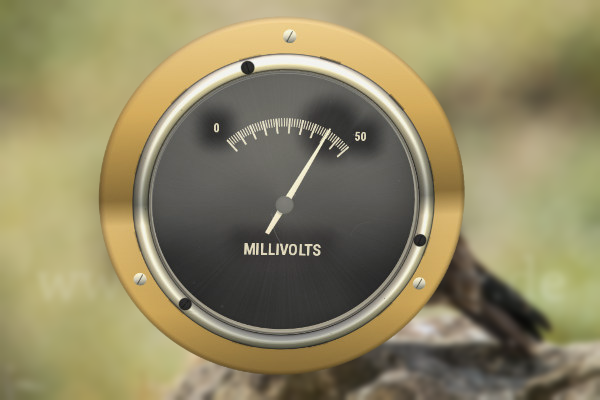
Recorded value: value=40 unit=mV
